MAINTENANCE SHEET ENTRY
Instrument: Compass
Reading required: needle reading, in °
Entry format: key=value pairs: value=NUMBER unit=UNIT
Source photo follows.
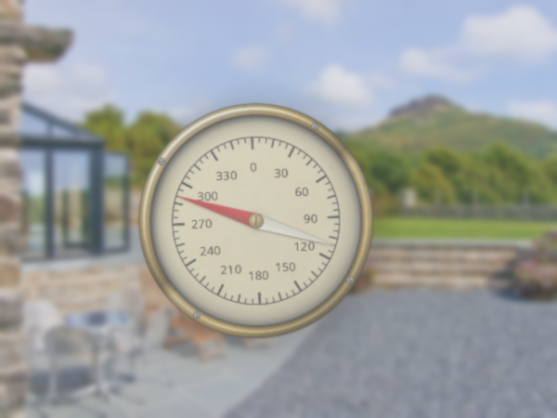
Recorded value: value=290 unit=°
